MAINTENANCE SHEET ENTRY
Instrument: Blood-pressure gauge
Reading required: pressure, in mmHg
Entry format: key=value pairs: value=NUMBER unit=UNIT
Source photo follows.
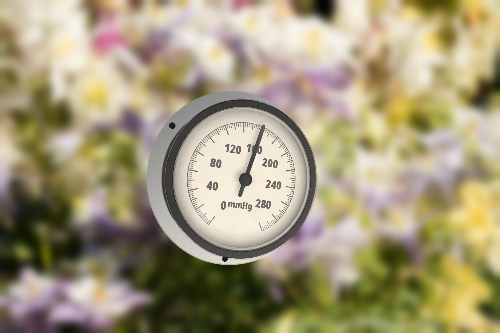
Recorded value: value=160 unit=mmHg
